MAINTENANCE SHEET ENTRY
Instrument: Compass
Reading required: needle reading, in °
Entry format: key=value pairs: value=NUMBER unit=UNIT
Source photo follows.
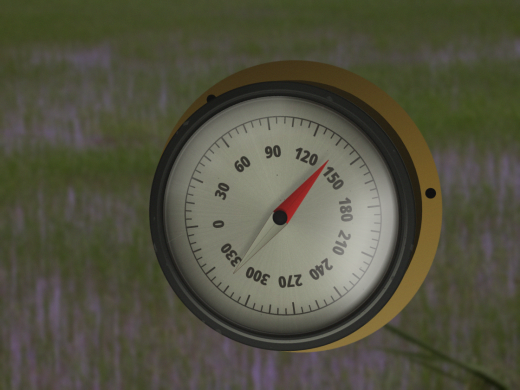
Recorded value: value=137.5 unit=°
